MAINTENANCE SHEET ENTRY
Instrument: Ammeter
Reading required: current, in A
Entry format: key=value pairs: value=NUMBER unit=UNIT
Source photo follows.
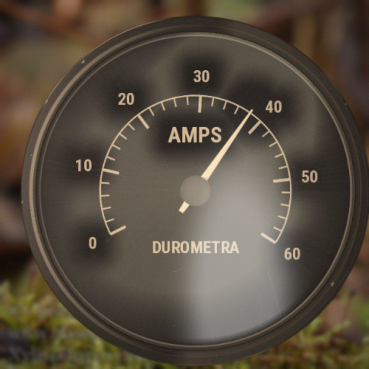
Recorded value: value=38 unit=A
